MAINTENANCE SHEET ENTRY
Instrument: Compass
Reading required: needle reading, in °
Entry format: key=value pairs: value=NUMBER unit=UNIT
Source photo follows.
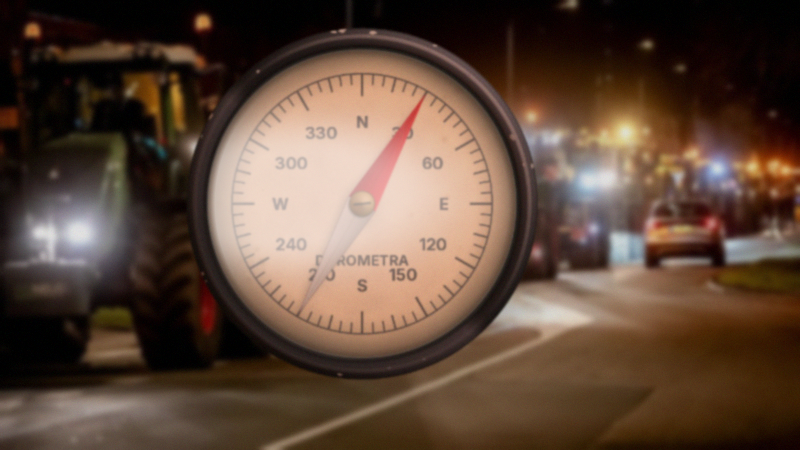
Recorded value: value=30 unit=°
